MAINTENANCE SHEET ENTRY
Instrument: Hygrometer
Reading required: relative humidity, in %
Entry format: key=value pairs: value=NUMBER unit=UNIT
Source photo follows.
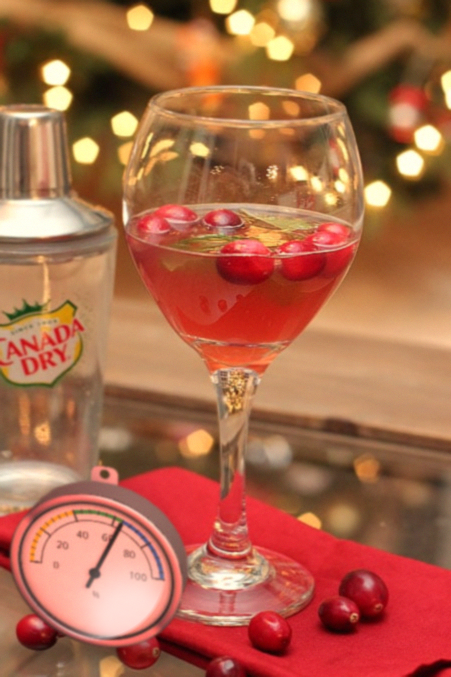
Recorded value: value=64 unit=%
